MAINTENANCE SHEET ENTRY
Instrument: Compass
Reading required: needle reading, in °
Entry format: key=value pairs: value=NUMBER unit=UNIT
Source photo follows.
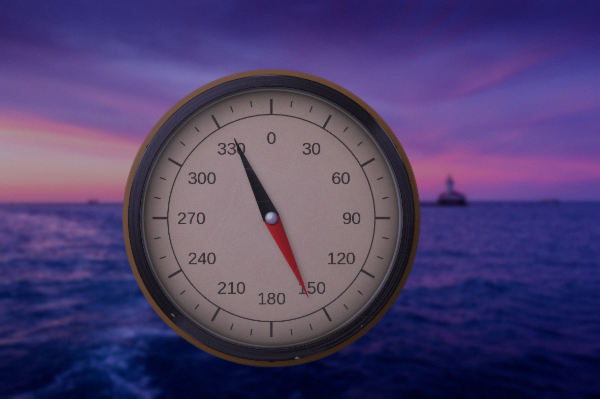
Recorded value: value=155 unit=°
